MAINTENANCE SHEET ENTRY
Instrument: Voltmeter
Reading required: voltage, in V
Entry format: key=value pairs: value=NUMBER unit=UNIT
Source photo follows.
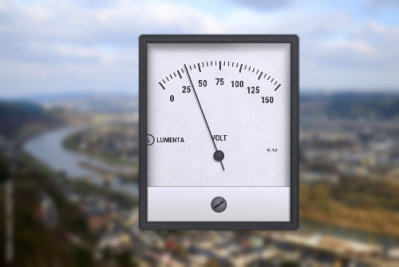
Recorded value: value=35 unit=V
